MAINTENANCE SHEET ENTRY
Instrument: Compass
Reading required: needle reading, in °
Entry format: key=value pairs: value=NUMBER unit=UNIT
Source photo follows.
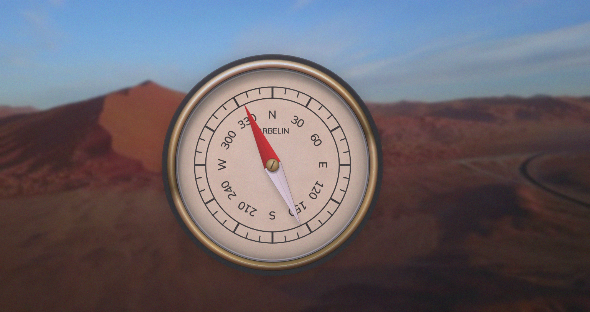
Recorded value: value=335 unit=°
